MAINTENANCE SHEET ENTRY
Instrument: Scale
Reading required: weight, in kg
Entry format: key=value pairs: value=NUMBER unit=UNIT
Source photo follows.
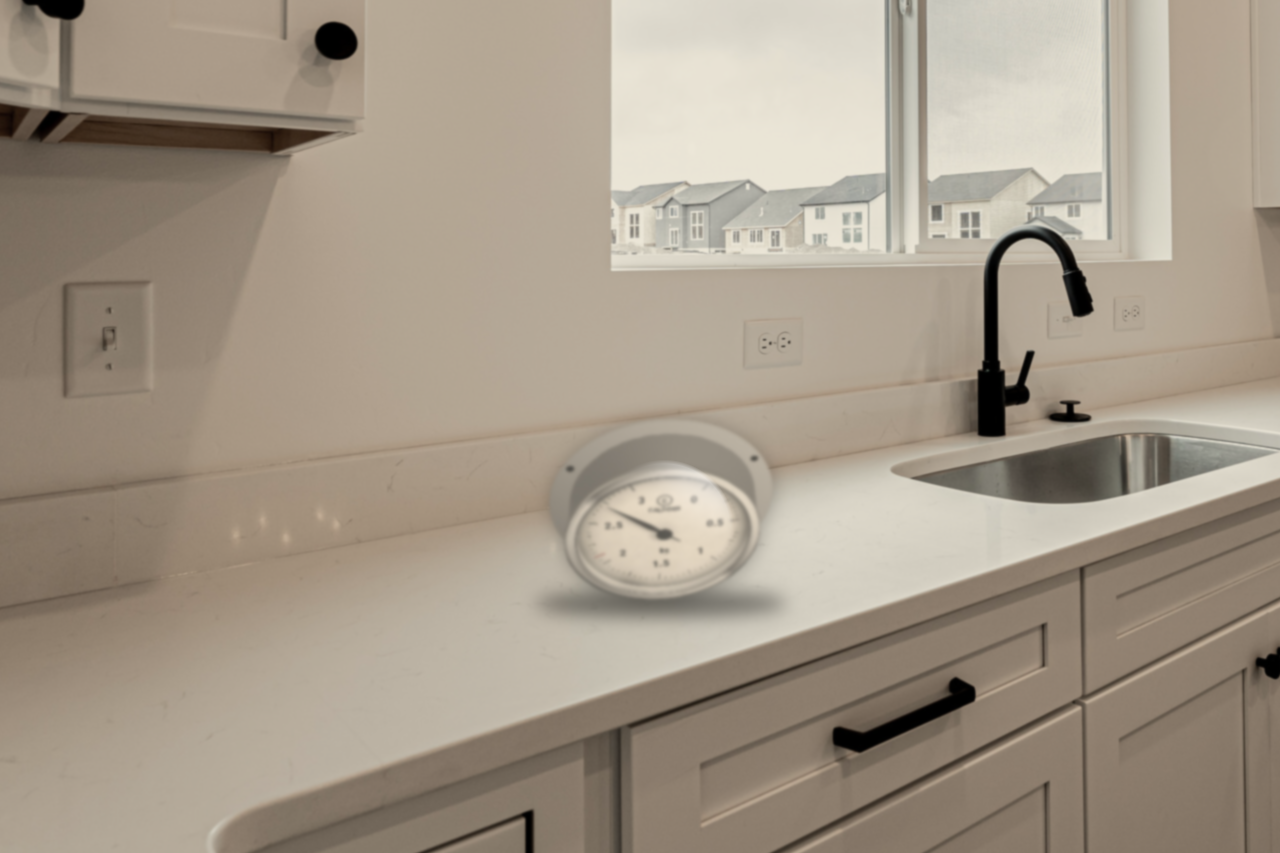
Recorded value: value=2.75 unit=kg
